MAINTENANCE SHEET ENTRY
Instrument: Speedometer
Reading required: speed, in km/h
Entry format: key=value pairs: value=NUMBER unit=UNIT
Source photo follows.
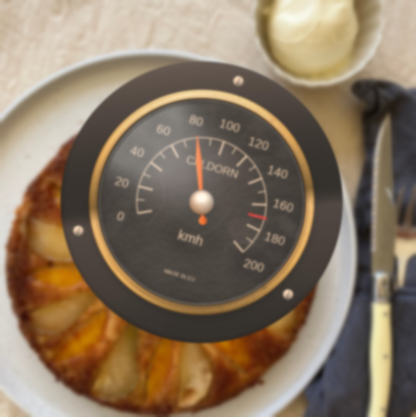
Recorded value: value=80 unit=km/h
